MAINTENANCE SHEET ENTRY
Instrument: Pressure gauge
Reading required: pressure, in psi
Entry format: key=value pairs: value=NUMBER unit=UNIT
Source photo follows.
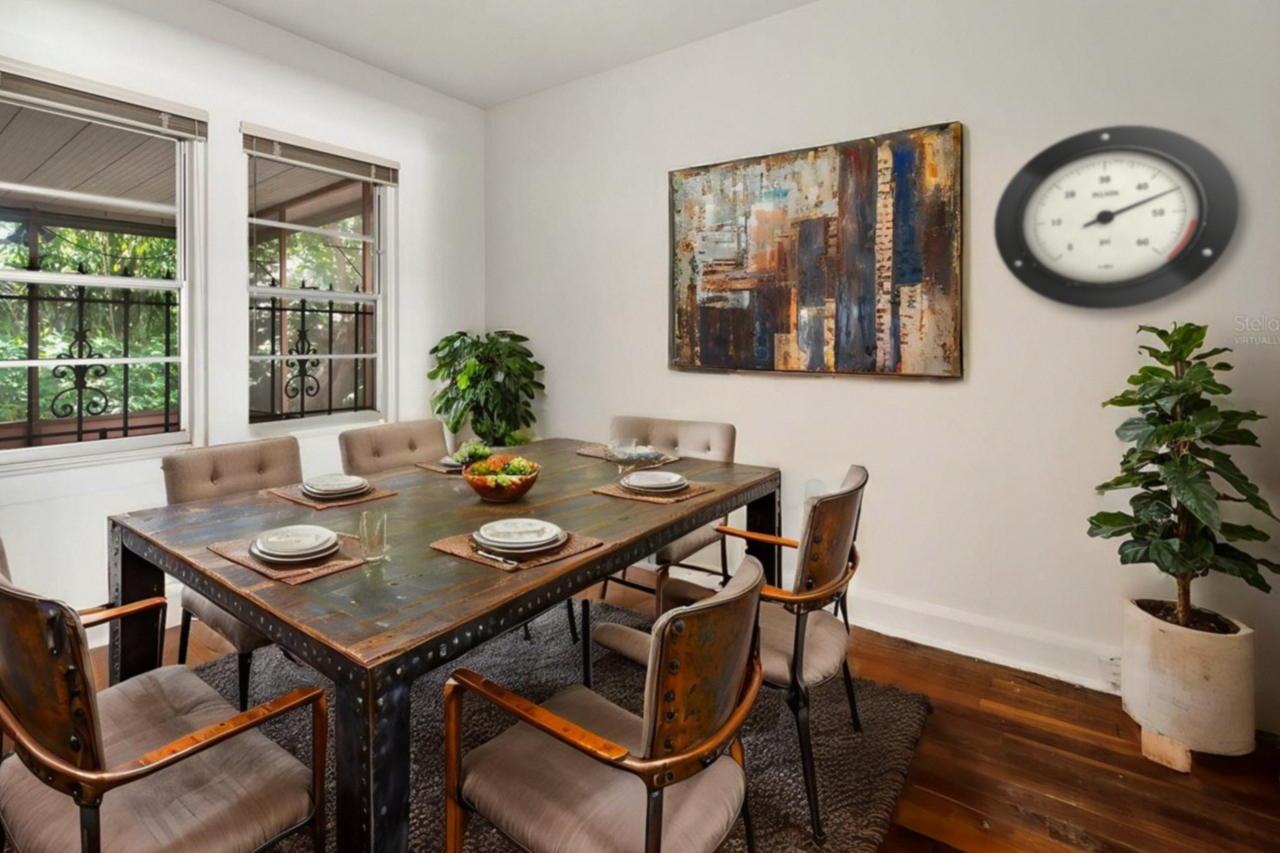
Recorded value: value=45 unit=psi
